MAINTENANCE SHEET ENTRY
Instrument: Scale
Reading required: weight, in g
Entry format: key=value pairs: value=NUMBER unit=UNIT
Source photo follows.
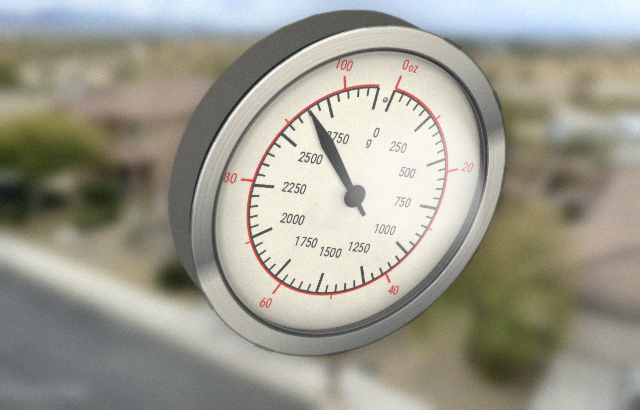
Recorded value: value=2650 unit=g
